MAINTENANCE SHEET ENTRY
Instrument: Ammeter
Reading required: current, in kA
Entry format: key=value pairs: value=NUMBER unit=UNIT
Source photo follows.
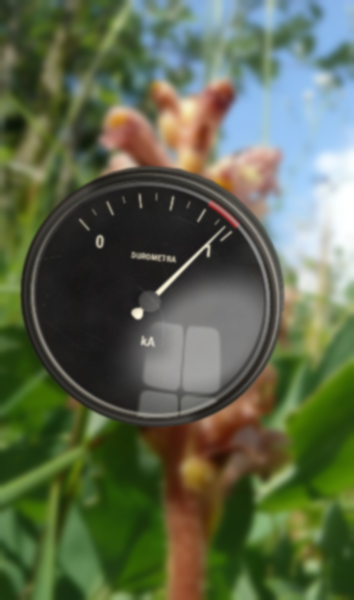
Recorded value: value=0.95 unit=kA
